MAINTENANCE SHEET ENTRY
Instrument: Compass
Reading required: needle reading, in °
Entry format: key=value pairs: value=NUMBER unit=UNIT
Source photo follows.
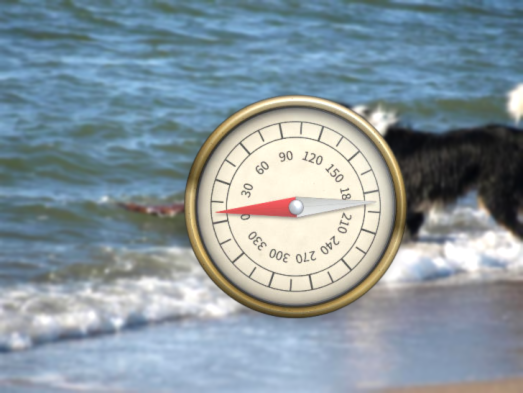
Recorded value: value=7.5 unit=°
